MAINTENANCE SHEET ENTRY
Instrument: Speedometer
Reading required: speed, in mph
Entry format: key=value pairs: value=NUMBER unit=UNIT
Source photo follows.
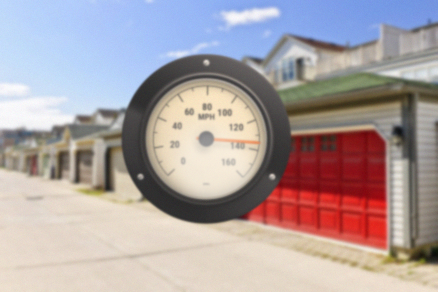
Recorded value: value=135 unit=mph
